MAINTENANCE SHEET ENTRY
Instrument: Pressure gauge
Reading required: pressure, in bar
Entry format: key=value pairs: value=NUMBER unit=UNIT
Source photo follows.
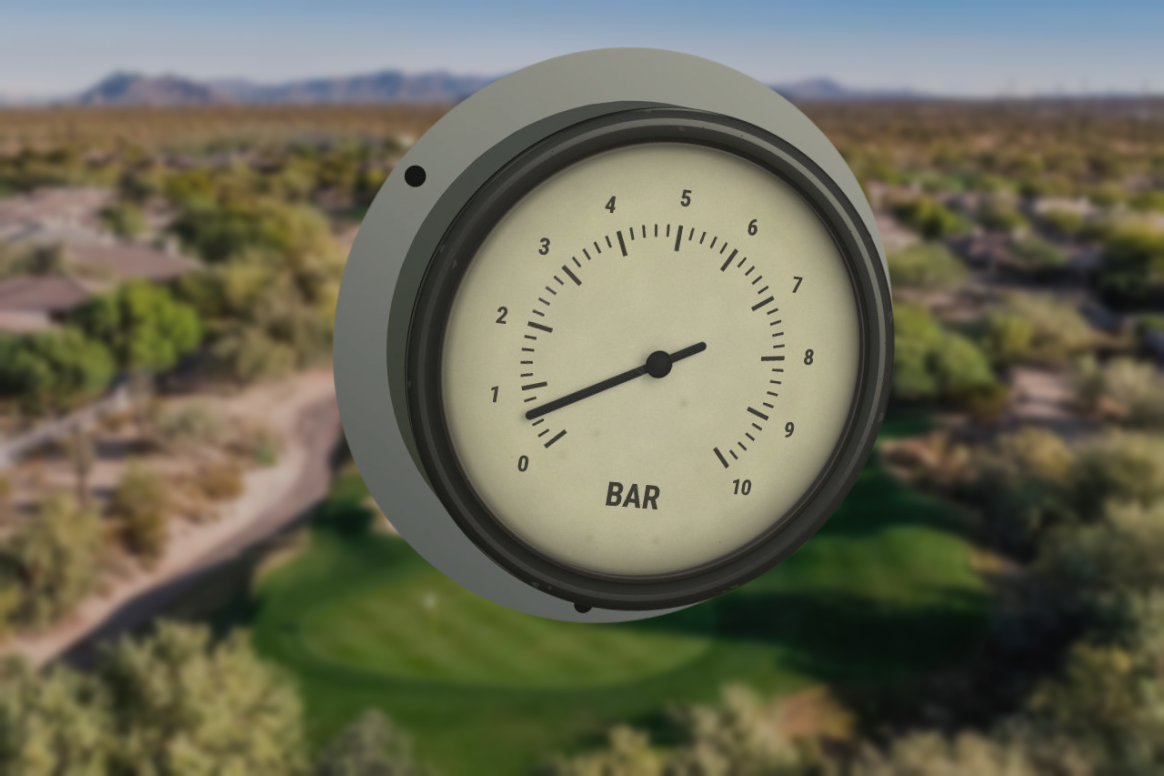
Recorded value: value=0.6 unit=bar
